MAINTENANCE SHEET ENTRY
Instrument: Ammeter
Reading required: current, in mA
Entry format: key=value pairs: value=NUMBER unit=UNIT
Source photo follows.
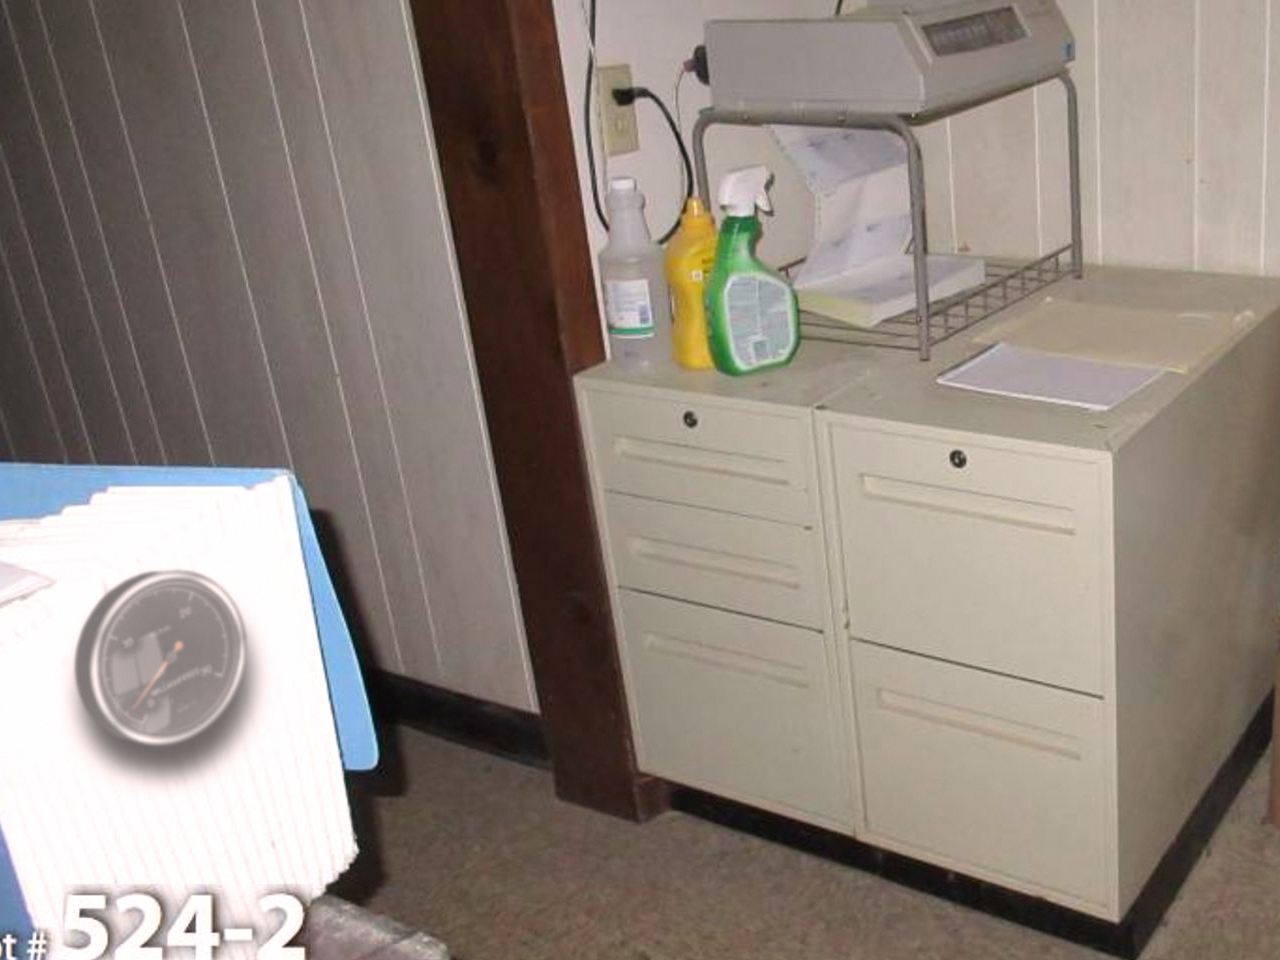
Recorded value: value=2 unit=mA
